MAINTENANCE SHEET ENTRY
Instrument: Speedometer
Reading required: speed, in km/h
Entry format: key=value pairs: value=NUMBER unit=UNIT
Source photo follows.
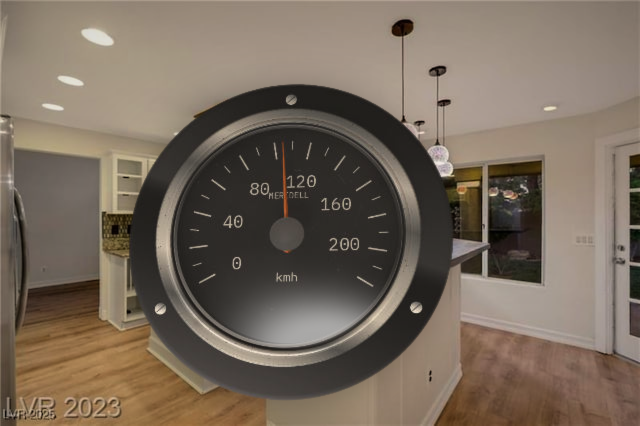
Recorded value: value=105 unit=km/h
